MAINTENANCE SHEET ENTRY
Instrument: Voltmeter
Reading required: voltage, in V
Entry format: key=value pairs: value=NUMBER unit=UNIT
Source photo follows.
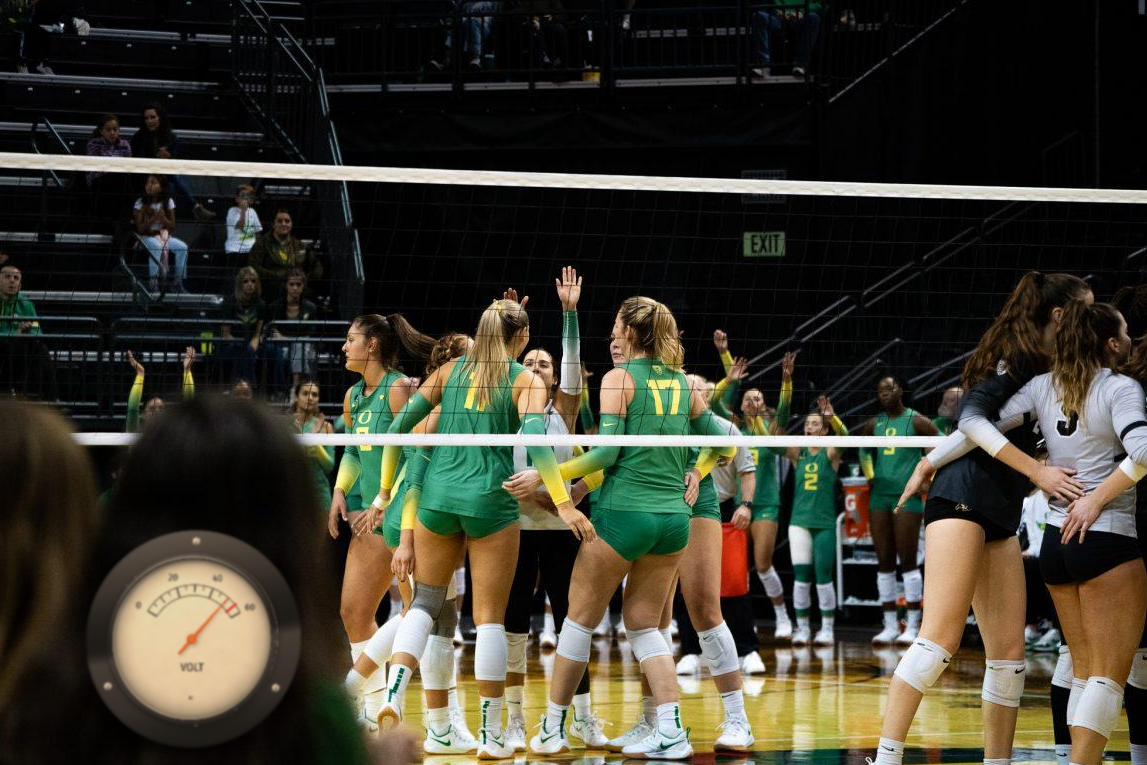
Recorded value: value=50 unit=V
